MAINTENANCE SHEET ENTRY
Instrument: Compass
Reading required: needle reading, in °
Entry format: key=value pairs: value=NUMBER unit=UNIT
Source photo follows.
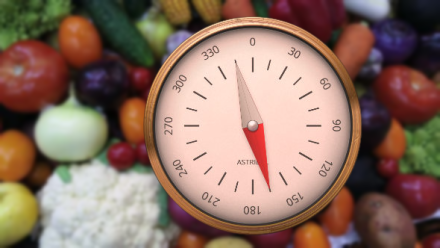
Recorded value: value=165 unit=°
